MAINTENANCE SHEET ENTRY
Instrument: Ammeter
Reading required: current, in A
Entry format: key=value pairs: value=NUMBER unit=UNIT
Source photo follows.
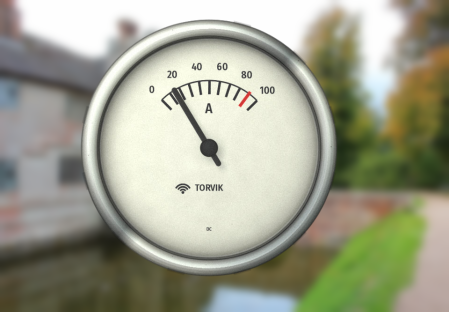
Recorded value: value=15 unit=A
